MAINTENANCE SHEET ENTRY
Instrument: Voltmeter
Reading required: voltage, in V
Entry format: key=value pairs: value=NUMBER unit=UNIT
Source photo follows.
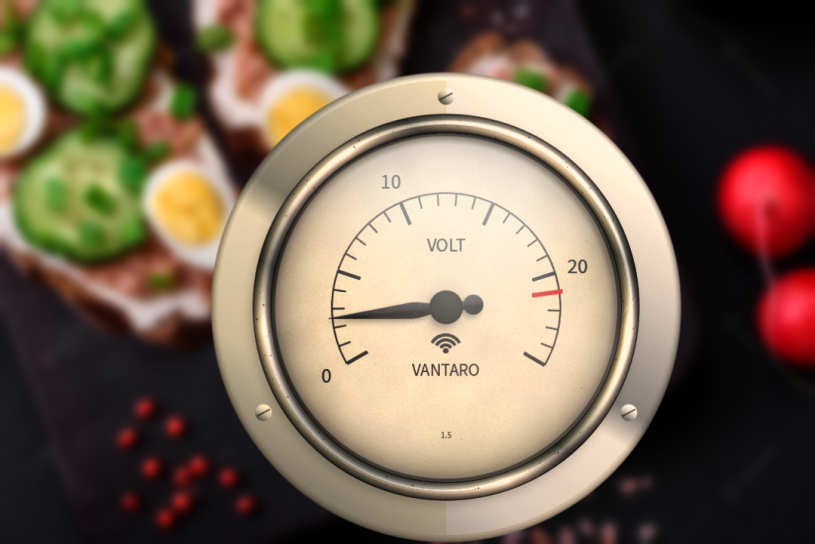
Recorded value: value=2.5 unit=V
